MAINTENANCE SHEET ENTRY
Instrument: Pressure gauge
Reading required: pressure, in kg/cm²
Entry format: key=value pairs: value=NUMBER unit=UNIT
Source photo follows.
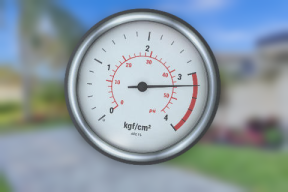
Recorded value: value=3.2 unit=kg/cm²
